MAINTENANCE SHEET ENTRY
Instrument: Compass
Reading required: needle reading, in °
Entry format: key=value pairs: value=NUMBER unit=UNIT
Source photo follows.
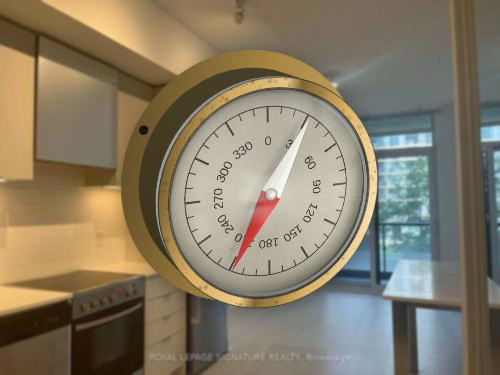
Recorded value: value=210 unit=°
